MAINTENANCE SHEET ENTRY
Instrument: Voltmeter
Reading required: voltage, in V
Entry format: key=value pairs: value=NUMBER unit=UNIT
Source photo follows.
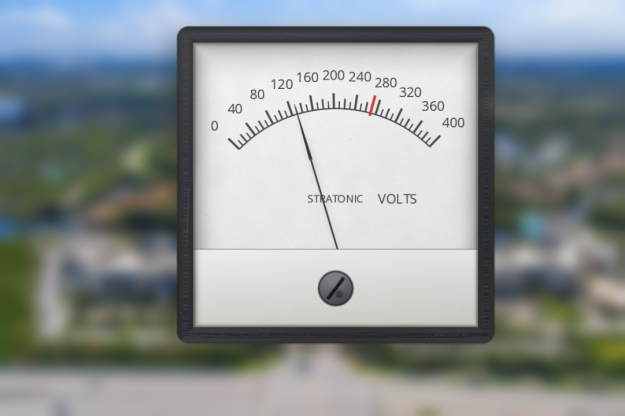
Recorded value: value=130 unit=V
